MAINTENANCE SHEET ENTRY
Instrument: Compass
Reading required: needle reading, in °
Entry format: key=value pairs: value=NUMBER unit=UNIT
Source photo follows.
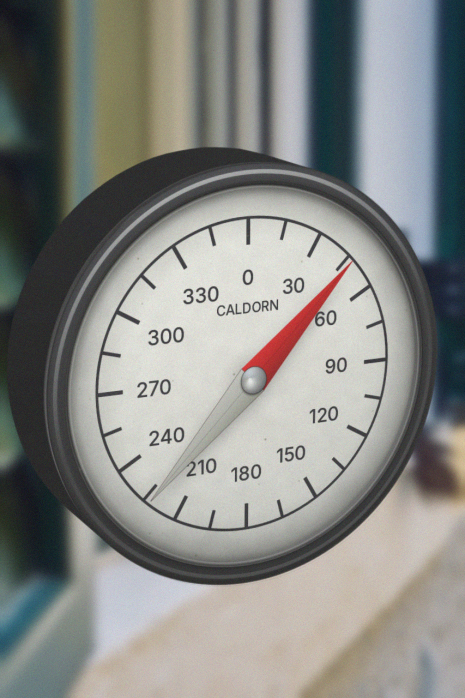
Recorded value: value=45 unit=°
